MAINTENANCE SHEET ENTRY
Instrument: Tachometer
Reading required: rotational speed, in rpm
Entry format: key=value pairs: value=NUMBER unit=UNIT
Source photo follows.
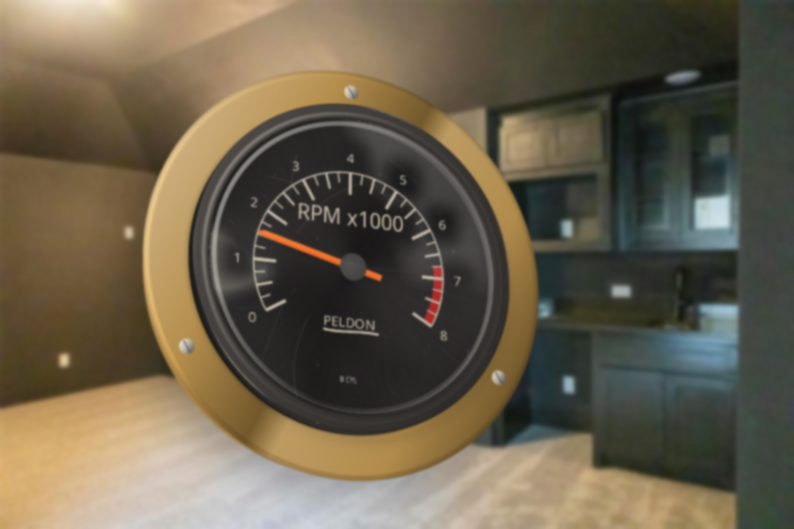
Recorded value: value=1500 unit=rpm
